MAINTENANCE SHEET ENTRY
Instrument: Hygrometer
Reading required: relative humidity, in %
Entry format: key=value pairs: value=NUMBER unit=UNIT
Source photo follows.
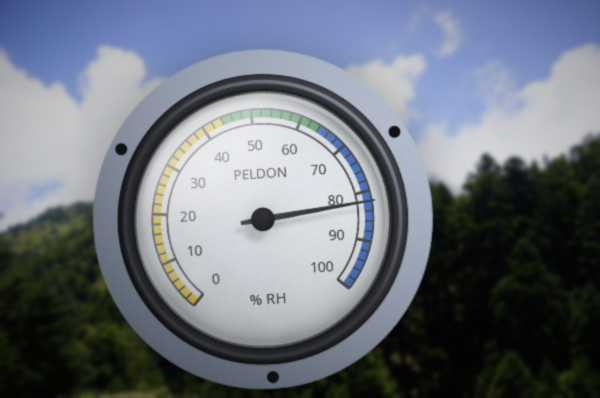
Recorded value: value=82 unit=%
